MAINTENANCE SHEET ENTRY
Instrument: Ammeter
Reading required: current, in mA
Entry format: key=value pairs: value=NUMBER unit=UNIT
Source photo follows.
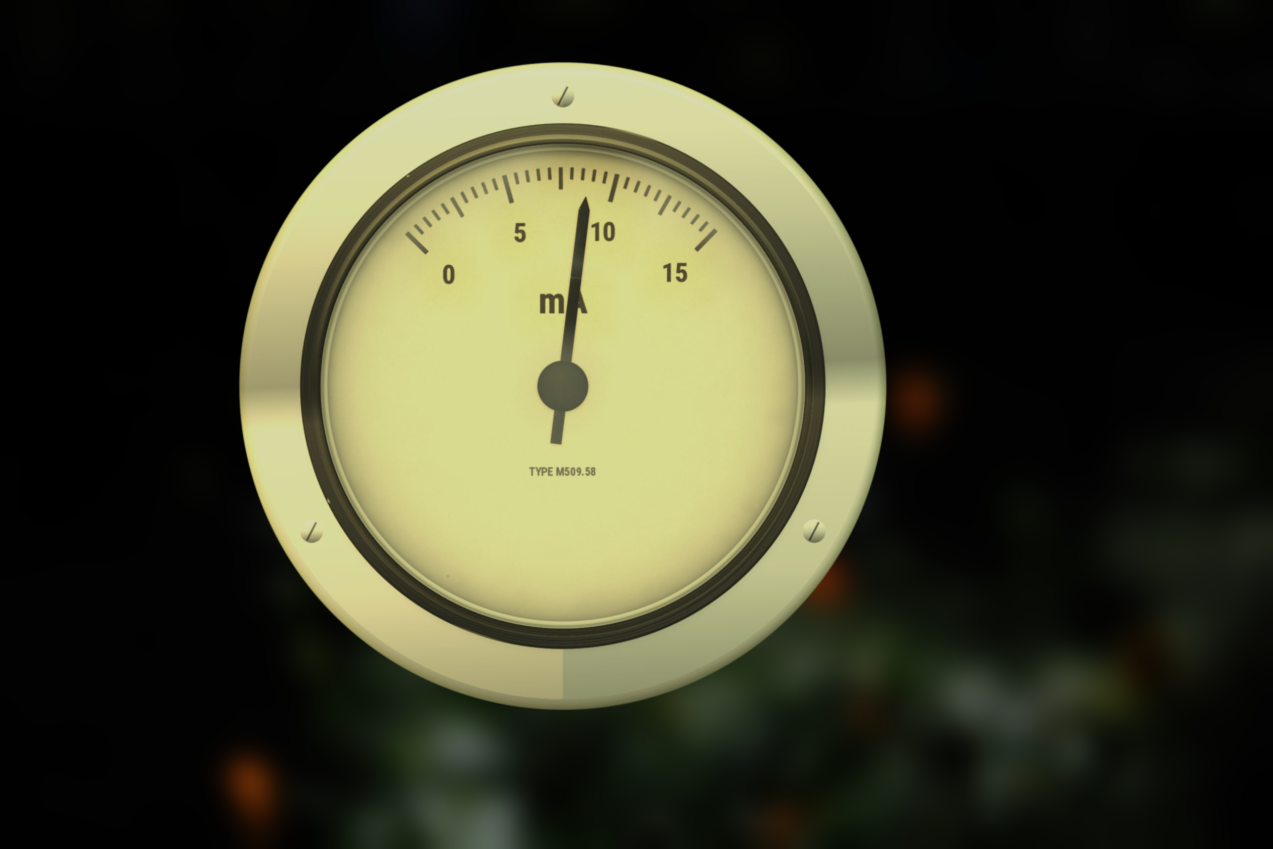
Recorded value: value=8.75 unit=mA
